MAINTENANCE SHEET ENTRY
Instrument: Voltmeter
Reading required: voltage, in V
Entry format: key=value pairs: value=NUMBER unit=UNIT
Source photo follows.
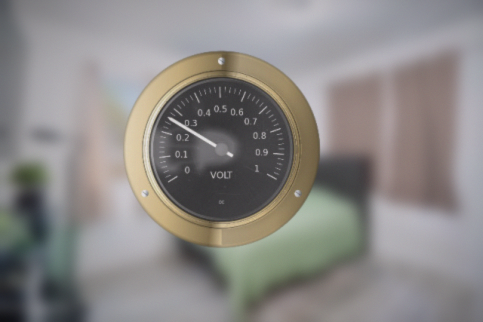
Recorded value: value=0.26 unit=V
